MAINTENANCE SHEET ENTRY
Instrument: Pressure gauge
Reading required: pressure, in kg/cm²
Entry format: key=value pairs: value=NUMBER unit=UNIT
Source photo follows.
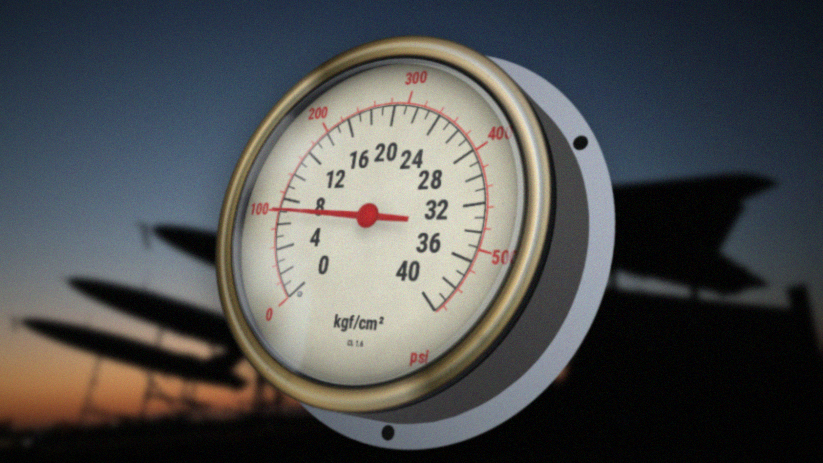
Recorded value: value=7 unit=kg/cm²
